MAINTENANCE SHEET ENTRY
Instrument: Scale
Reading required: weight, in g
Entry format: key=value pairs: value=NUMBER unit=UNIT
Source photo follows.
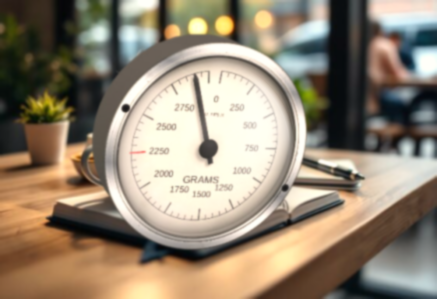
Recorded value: value=2900 unit=g
